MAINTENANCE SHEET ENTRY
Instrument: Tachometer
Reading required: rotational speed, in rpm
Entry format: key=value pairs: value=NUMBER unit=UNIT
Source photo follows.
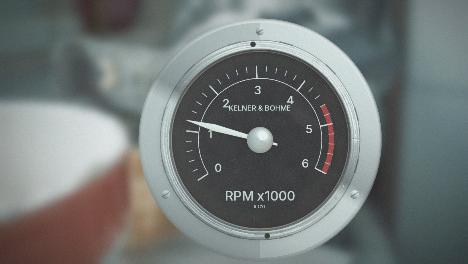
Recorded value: value=1200 unit=rpm
